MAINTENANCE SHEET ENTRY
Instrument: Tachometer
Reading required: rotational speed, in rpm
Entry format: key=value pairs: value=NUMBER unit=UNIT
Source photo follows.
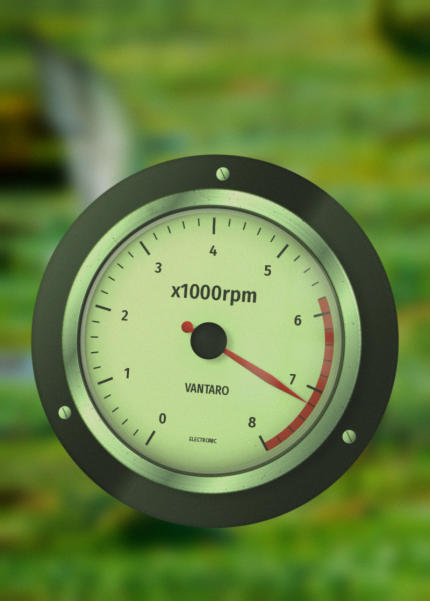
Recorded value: value=7200 unit=rpm
